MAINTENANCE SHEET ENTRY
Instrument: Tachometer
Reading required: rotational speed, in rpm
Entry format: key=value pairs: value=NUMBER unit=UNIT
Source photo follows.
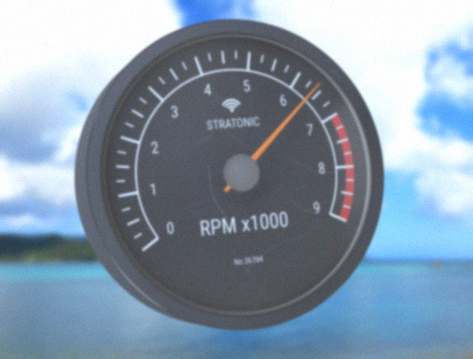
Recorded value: value=6375 unit=rpm
